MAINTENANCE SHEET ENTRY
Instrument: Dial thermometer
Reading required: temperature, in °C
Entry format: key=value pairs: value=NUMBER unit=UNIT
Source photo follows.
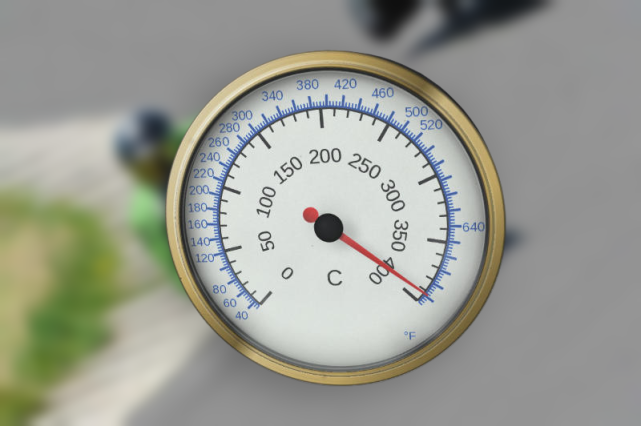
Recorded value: value=390 unit=°C
